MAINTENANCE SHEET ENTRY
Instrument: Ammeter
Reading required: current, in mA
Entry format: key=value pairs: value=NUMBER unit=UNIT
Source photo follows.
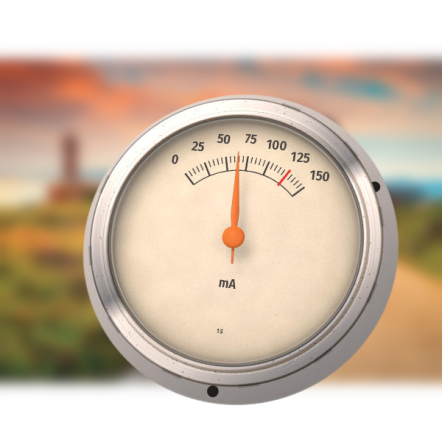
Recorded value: value=65 unit=mA
